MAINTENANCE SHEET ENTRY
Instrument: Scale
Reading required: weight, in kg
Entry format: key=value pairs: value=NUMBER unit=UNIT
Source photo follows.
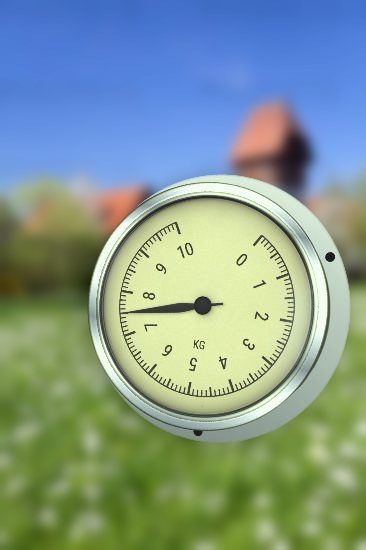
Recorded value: value=7.5 unit=kg
